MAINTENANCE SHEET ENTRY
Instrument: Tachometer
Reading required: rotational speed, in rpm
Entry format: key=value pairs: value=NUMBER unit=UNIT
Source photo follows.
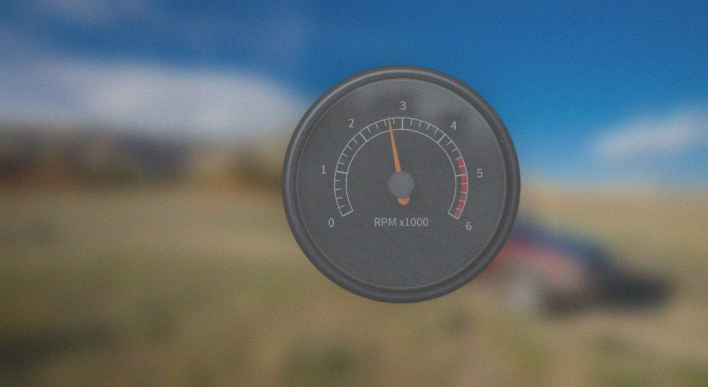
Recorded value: value=2700 unit=rpm
